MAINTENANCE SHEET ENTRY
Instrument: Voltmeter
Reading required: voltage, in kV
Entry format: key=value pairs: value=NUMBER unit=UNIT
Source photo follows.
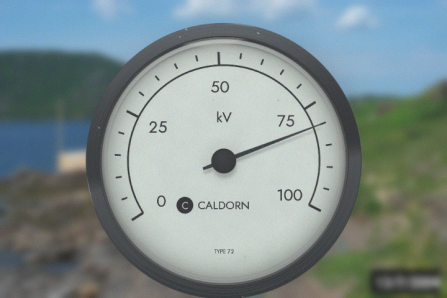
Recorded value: value=80 unit=kV
